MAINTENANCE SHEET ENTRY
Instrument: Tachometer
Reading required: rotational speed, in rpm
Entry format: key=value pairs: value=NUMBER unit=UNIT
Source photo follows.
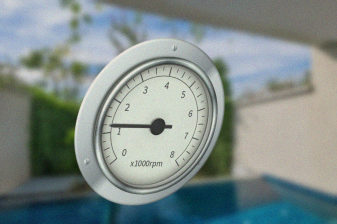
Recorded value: value=1250 unit=rpm
